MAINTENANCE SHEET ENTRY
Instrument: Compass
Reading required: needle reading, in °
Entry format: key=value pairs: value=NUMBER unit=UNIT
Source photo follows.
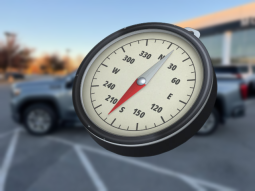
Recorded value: value=190 unit=°
